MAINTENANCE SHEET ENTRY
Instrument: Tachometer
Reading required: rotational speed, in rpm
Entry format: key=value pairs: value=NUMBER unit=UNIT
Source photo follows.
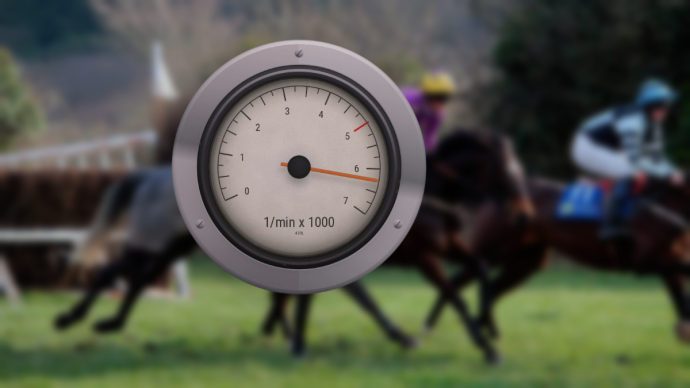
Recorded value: value=6250 unit=rpm
